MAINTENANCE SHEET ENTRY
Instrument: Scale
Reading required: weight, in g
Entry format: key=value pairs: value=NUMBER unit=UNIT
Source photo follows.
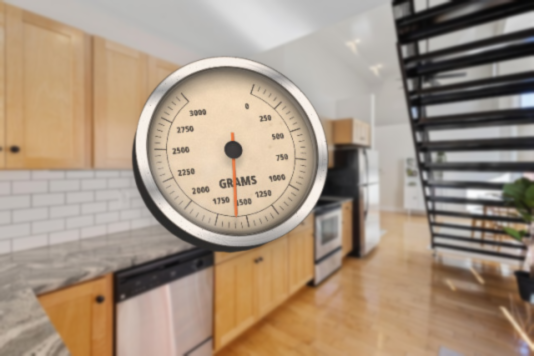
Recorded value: value=1600 unit=g
